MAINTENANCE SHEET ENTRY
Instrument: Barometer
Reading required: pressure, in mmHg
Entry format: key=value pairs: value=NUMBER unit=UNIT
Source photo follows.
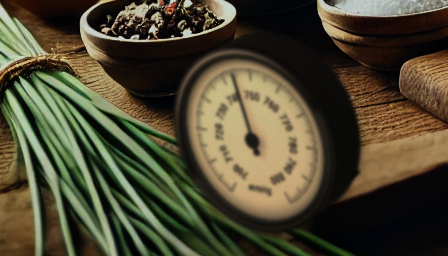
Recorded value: value=745 unit=mmHg
